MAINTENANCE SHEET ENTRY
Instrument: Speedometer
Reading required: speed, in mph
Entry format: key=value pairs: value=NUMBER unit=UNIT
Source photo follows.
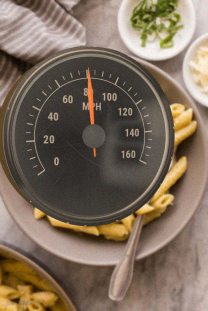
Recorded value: value=80 unit=mph
